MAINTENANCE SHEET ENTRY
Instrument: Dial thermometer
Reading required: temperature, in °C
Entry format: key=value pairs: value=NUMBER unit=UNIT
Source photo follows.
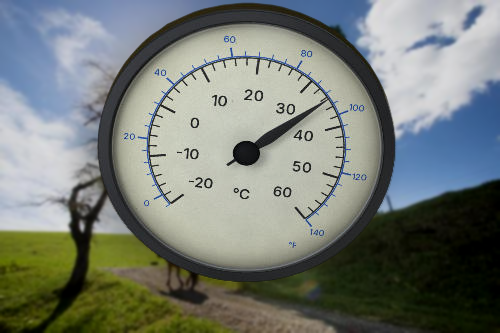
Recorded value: value=34 unit=°C
